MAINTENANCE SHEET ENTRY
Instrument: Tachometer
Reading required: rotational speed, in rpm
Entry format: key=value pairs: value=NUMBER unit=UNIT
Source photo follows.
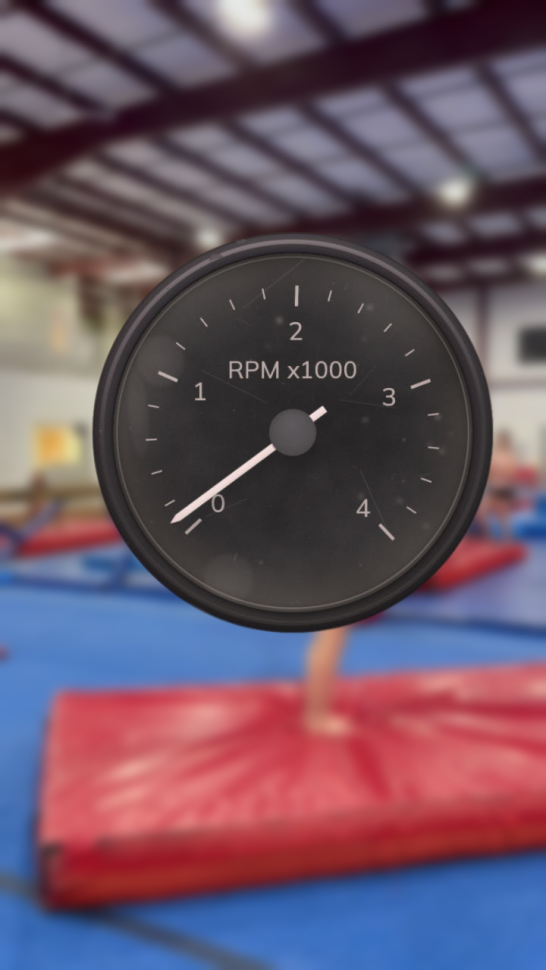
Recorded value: value=100 unit=rpm
